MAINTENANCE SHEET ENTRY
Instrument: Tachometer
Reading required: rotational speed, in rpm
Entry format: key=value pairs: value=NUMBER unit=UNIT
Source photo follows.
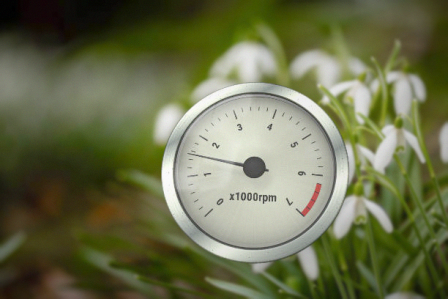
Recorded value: value=1500 unit=rpm
